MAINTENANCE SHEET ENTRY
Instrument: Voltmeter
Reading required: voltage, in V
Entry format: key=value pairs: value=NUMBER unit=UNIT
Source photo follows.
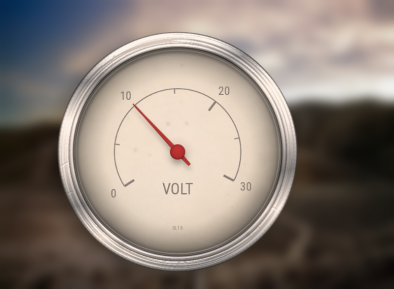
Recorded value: value=10 unit=V
